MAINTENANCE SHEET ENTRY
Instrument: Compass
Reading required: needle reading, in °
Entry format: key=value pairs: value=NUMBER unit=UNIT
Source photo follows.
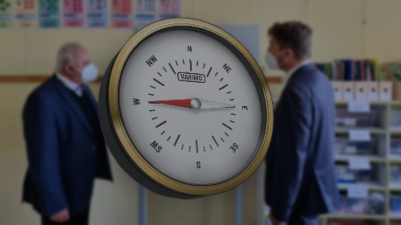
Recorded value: value=270 unit=°
